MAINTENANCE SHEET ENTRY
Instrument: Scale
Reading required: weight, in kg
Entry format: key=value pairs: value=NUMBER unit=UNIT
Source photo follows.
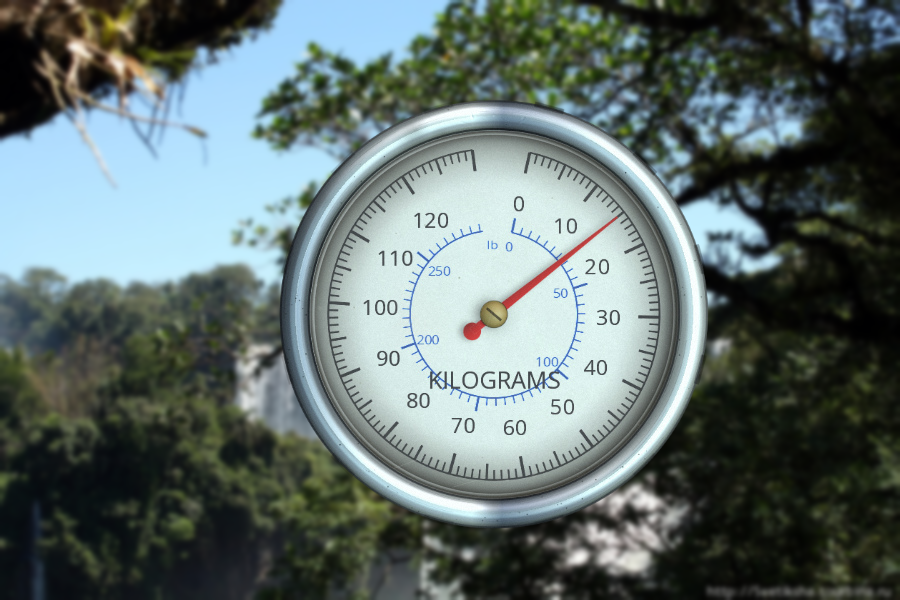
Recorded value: value=15 unit=kg
